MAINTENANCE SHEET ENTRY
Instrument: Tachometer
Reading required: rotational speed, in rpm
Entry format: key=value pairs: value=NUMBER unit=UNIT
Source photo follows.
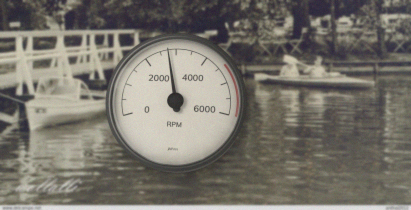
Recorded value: value=2750 unit=rpm
